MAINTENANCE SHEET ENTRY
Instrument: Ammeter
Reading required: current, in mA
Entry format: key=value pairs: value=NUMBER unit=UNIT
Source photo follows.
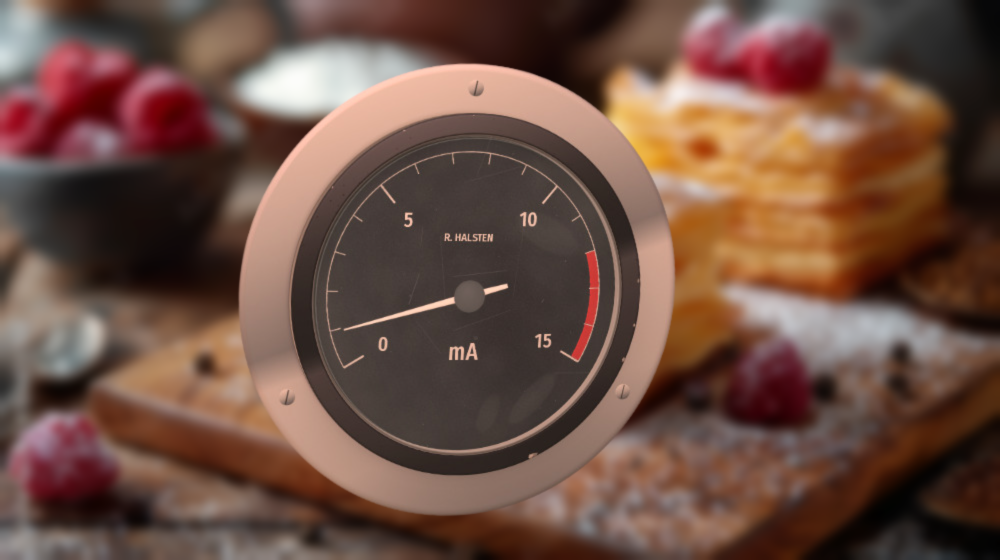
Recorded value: value=1 unit=mA
